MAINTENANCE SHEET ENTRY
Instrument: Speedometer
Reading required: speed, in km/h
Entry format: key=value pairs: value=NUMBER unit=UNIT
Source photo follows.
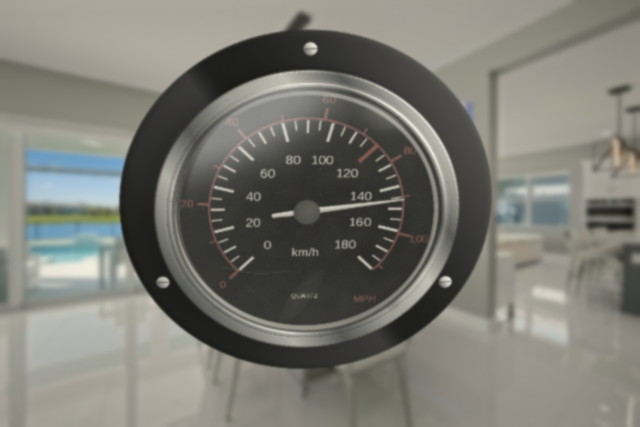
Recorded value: value=145 unit=km/h
